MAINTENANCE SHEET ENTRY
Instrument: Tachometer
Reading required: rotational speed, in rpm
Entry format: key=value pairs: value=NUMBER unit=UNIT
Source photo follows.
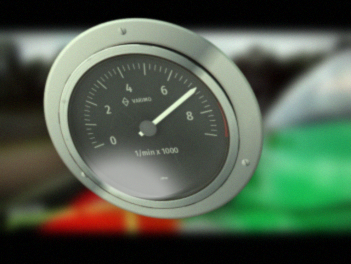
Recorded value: value=7000 unit=rpm
